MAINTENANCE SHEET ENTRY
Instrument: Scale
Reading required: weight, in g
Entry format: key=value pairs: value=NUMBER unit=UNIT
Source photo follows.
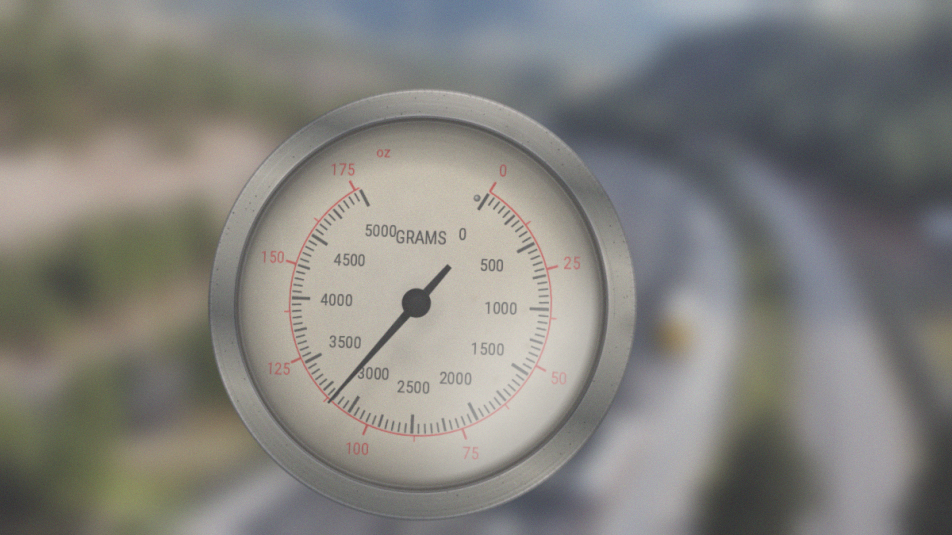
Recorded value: value=3150 unit=g
